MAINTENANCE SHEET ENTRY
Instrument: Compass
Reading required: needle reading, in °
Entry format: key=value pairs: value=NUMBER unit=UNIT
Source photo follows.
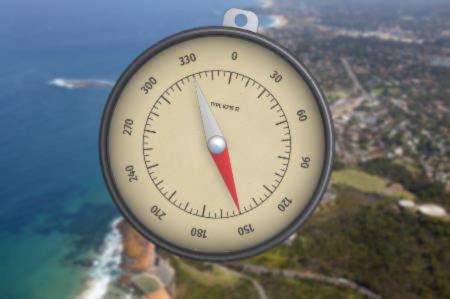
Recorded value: value=150 unit=°
